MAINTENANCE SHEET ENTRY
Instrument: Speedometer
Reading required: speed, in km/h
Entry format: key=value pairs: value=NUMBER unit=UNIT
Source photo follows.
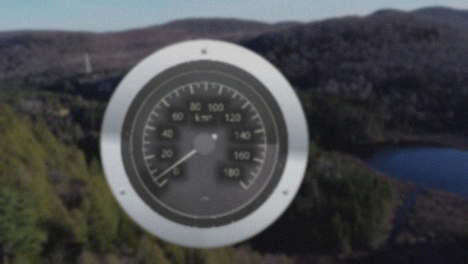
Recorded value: value=5 unit=km/h
